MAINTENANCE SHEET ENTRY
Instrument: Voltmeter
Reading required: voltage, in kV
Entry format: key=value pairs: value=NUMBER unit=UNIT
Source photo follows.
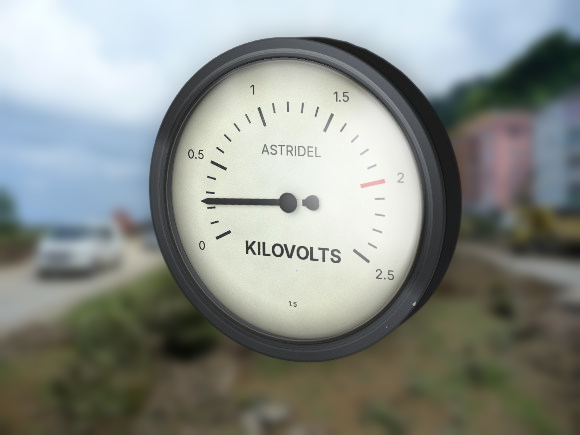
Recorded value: value=0.25 unit=kV
